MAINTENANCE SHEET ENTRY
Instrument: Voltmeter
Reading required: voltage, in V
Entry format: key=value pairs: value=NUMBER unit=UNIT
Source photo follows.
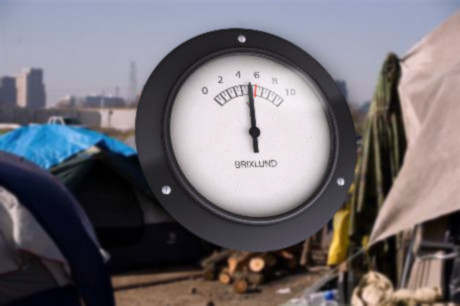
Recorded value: value=5 unit=V
